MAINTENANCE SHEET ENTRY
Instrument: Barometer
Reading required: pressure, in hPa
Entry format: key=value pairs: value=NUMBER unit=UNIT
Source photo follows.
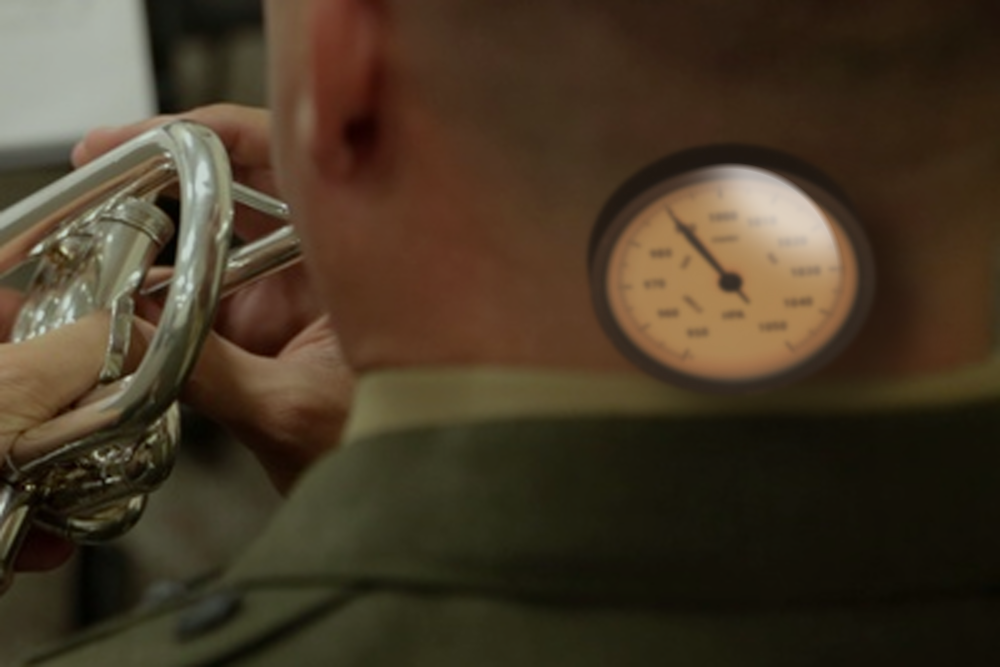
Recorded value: value=990 unit=hPa
